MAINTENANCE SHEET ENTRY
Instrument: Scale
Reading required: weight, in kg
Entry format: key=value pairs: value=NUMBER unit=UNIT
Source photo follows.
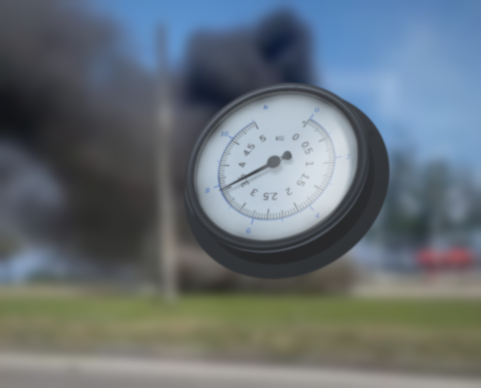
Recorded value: value=3.5 unit=kg
